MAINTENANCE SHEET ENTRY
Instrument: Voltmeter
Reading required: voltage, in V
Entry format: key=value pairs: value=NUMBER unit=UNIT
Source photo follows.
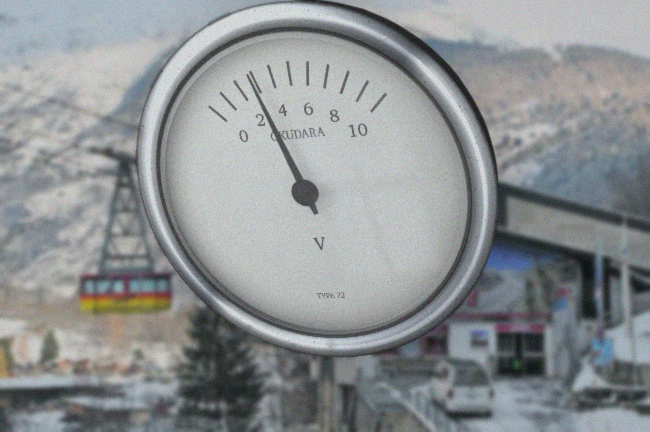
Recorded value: value=3 unit=V
